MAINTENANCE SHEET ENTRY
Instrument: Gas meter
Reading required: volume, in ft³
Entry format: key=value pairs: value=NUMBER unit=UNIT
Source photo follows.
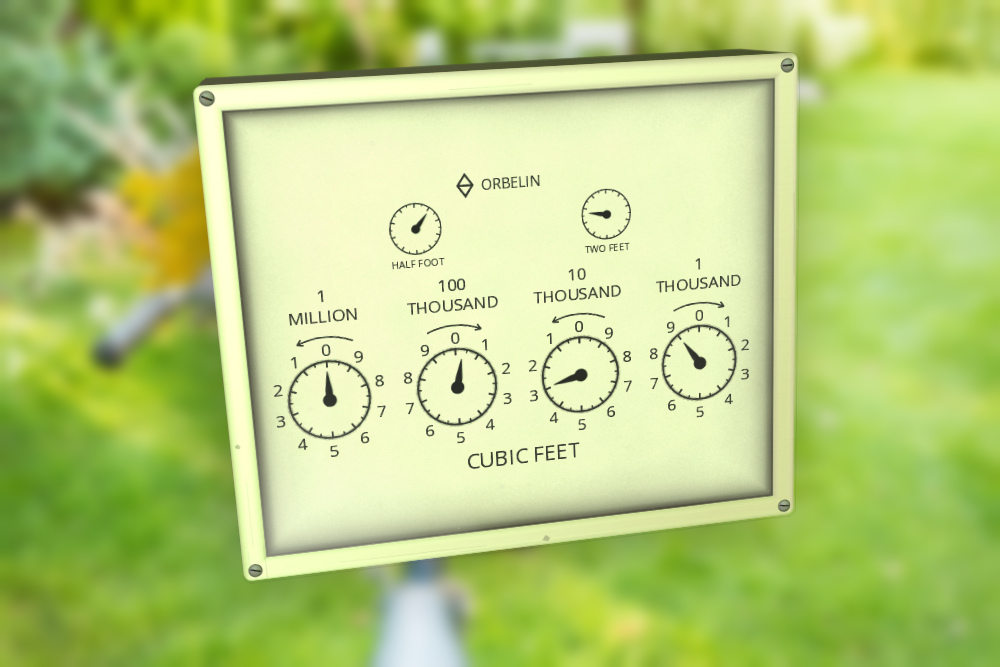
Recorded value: value=2900 unit=ft³
